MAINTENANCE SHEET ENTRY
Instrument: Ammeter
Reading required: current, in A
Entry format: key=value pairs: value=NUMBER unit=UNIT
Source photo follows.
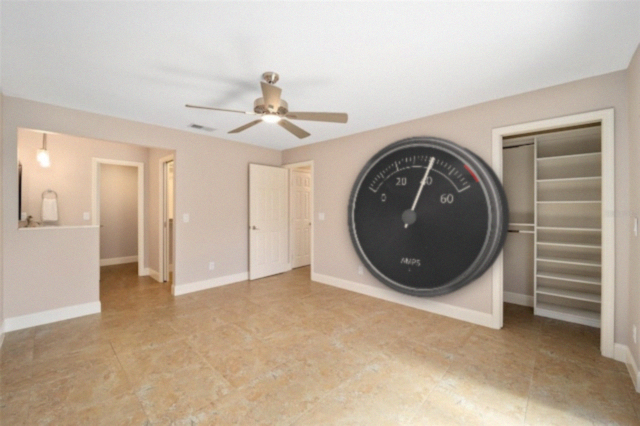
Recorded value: value=40 unit=A
